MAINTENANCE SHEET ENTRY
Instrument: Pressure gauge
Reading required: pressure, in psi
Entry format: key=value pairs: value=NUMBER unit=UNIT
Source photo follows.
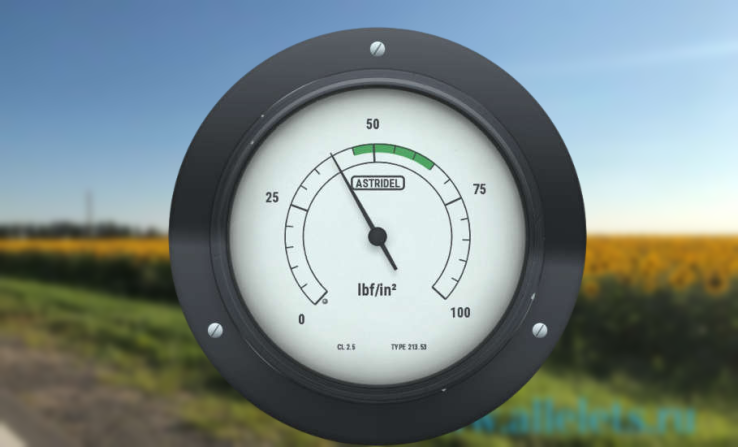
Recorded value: value=40 unit=psi
